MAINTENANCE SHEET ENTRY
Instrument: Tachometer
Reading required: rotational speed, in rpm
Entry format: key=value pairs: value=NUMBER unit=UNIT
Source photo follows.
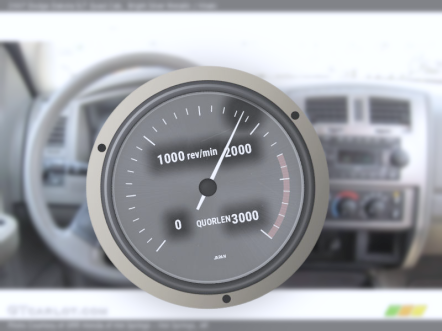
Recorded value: value=1850 unit=rpm
